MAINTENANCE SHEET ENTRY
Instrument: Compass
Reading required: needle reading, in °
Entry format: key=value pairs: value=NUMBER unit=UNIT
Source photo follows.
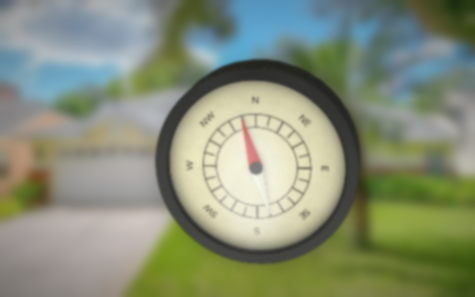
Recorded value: value=345 unit=°
